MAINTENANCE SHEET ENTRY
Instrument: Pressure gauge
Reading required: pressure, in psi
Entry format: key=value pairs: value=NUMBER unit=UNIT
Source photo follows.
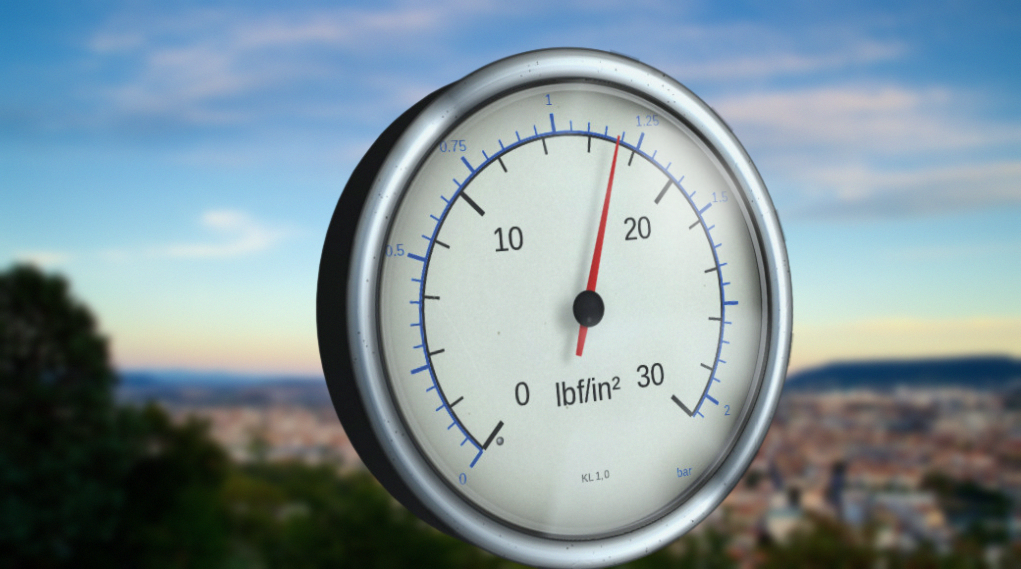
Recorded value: value=17 unit=psi
